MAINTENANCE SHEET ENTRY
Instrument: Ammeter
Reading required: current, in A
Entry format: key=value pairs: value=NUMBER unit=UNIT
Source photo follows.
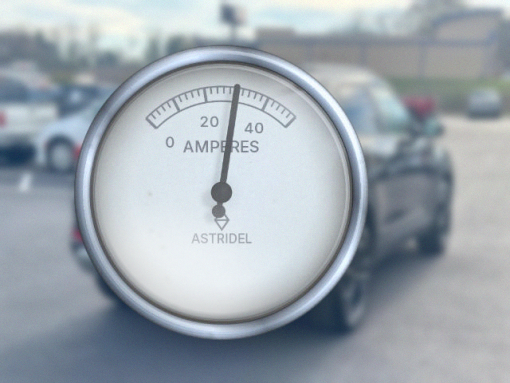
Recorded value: value=30 unit=A
